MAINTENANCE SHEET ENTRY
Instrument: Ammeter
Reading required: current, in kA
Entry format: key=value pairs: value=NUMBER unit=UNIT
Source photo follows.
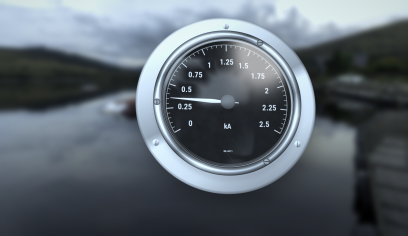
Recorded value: value=0.35 unit=kA
